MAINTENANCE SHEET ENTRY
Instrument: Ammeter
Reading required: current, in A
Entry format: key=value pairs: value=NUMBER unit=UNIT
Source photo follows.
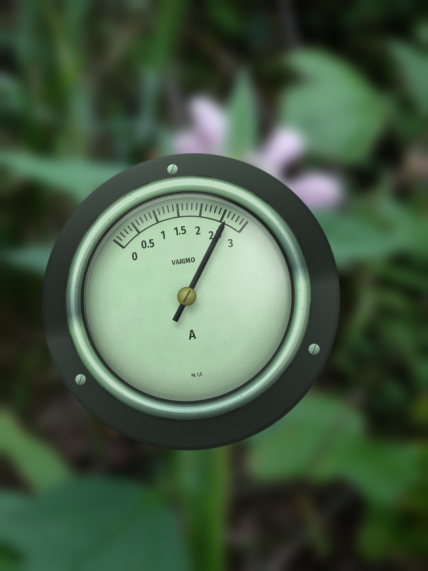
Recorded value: value=2.6 unit=A
